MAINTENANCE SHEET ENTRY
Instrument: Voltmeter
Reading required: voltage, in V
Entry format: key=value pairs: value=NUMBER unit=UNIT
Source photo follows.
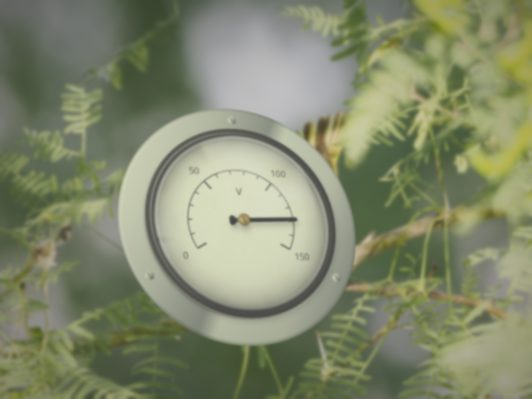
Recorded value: value=130 unit=V
